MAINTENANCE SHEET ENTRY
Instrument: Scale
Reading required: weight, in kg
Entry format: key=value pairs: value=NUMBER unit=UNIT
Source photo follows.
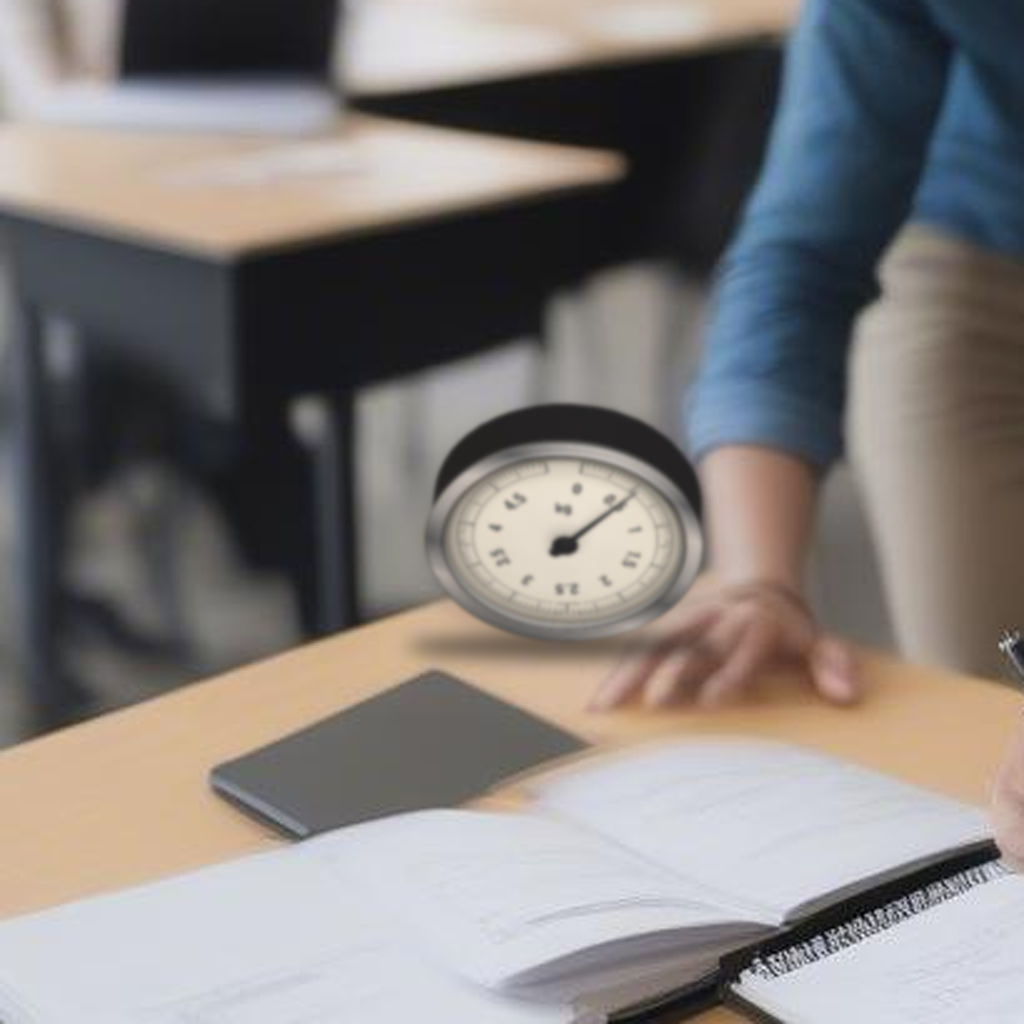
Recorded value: value=0.5 unit=kg
